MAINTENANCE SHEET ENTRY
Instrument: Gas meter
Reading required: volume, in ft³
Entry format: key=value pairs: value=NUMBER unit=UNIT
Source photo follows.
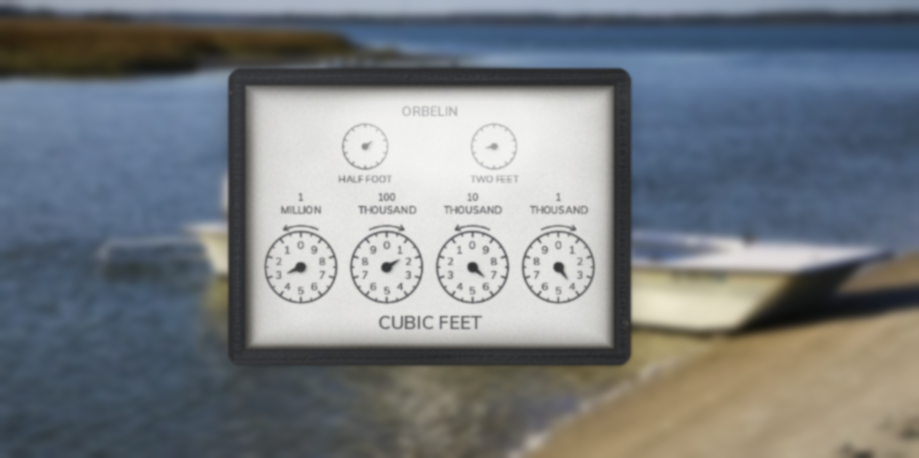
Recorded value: value=316400 unit=ft³
